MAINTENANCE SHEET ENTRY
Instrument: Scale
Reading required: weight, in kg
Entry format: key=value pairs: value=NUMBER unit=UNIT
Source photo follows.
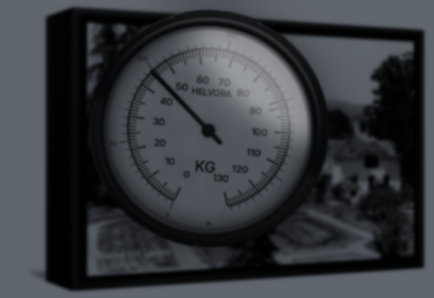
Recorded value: value=45 unit=kg
